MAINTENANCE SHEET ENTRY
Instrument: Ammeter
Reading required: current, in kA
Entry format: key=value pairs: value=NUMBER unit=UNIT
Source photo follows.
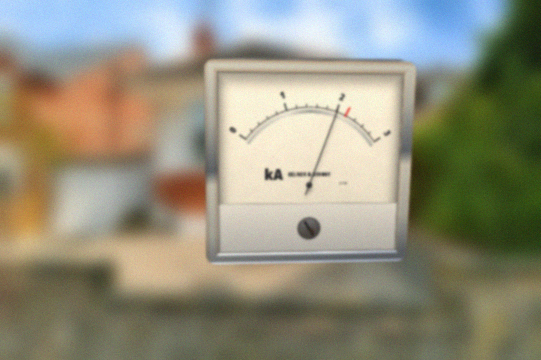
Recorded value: value=2 unit=kA
